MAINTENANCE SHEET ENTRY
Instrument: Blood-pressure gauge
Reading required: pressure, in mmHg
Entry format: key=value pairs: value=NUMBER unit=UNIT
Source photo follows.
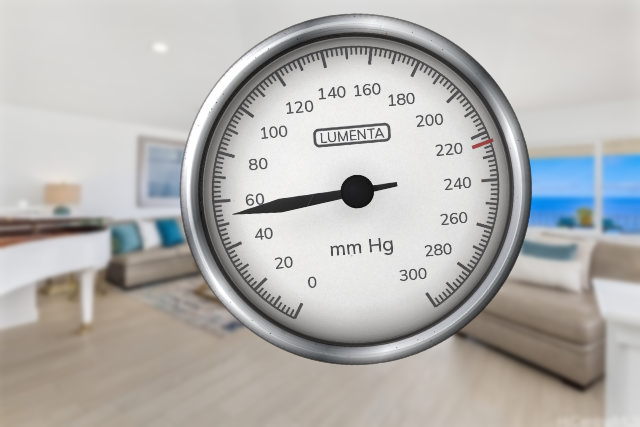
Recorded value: value=54 unit=mmHg
